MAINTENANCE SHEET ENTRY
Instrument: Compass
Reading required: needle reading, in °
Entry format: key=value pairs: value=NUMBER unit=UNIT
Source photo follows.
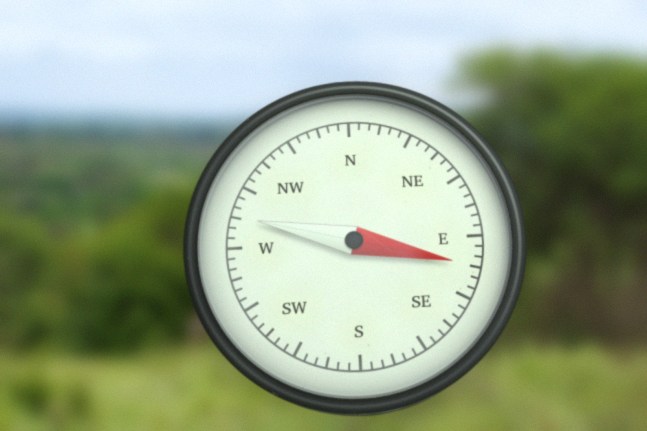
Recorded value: value=105 unit=°
